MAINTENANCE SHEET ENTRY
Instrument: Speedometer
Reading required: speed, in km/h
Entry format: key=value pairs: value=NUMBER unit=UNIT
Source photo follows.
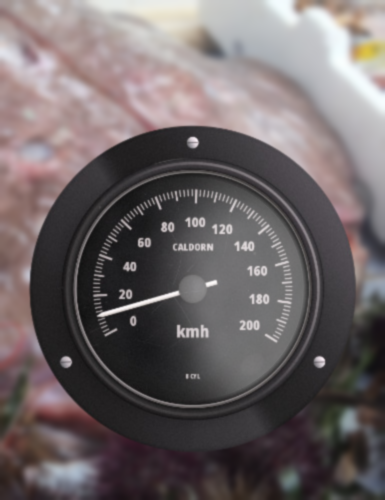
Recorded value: value=10 unit=km/h
